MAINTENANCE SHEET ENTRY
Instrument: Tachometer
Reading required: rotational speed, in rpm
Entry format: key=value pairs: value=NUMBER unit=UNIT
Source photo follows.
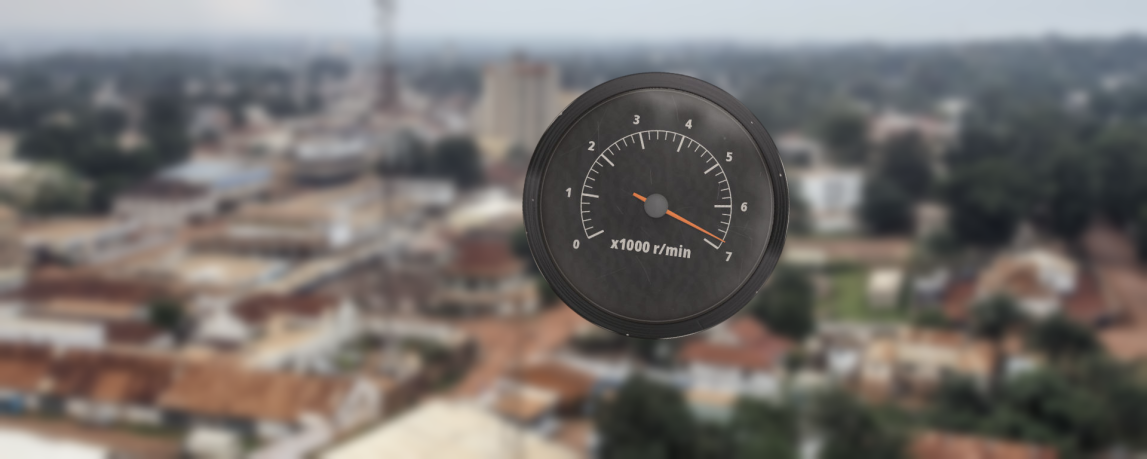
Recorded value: value=6800 unit=rpm
